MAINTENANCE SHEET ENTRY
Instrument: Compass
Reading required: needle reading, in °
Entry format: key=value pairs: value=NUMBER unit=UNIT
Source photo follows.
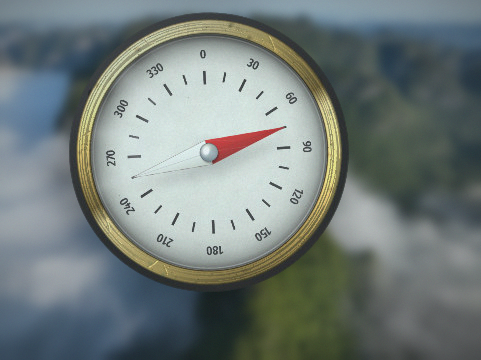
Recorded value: value=75 unit=°
